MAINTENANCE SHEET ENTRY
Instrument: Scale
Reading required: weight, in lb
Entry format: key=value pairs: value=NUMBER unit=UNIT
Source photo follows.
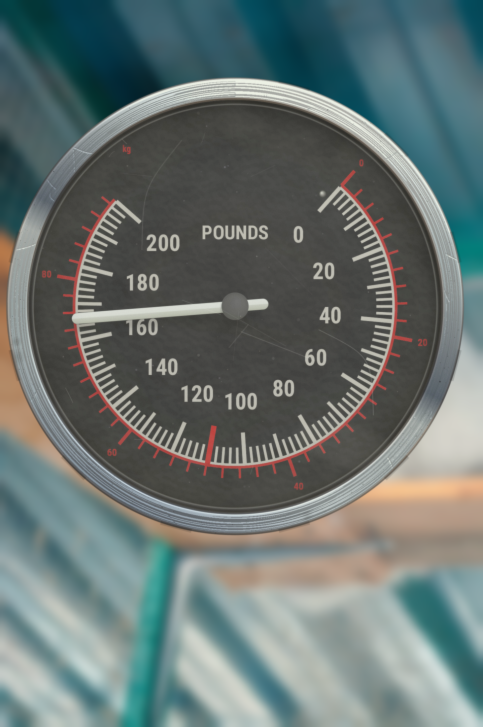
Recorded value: value=166 unit=lb
